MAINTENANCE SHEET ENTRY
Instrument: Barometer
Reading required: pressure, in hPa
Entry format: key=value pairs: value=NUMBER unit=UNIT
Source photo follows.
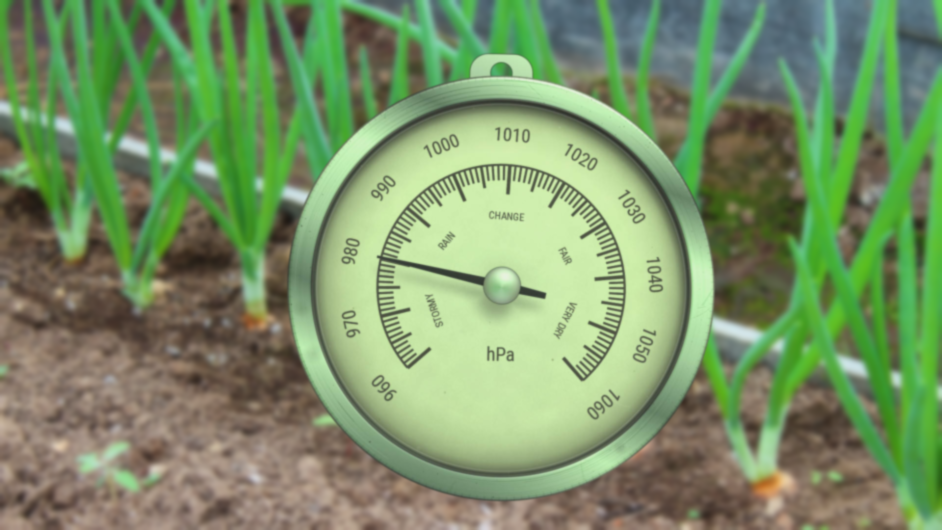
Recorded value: value=980 unit=hPa
